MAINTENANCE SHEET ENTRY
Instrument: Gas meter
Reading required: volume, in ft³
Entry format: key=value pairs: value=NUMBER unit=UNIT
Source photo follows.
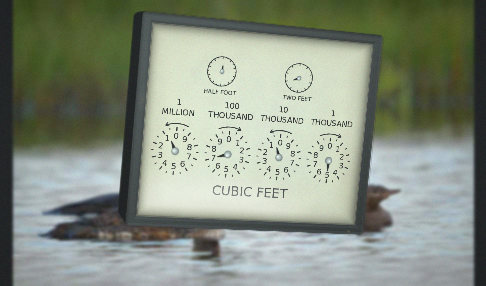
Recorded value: value=70500 unit=ft³
